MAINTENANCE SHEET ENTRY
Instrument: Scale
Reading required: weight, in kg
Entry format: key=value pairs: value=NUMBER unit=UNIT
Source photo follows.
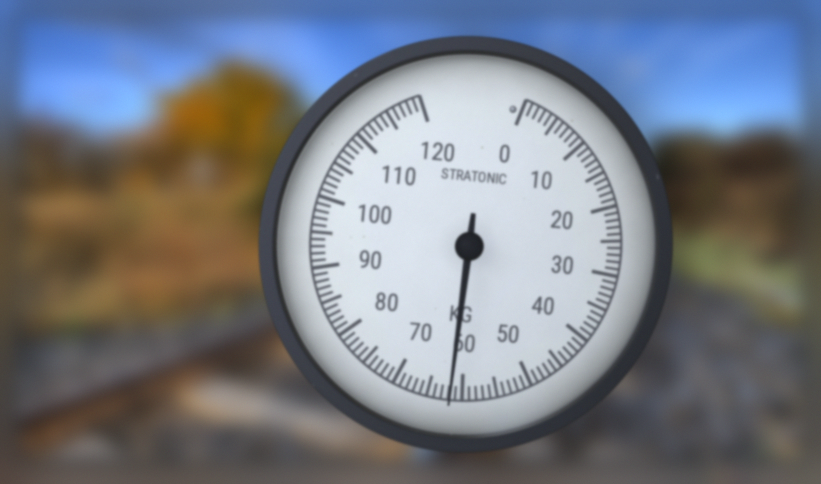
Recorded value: value=62 unit=kg
